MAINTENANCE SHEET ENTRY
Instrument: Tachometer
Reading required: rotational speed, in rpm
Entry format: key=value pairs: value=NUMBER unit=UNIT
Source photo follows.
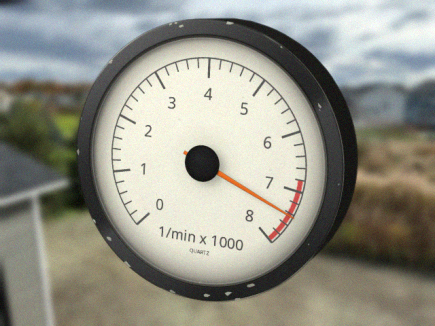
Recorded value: value=7400 unit=rpm
